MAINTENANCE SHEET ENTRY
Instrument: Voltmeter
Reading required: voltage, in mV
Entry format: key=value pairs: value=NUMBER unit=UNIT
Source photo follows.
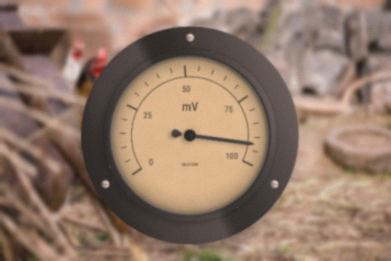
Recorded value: value=92.5 unit=mV
